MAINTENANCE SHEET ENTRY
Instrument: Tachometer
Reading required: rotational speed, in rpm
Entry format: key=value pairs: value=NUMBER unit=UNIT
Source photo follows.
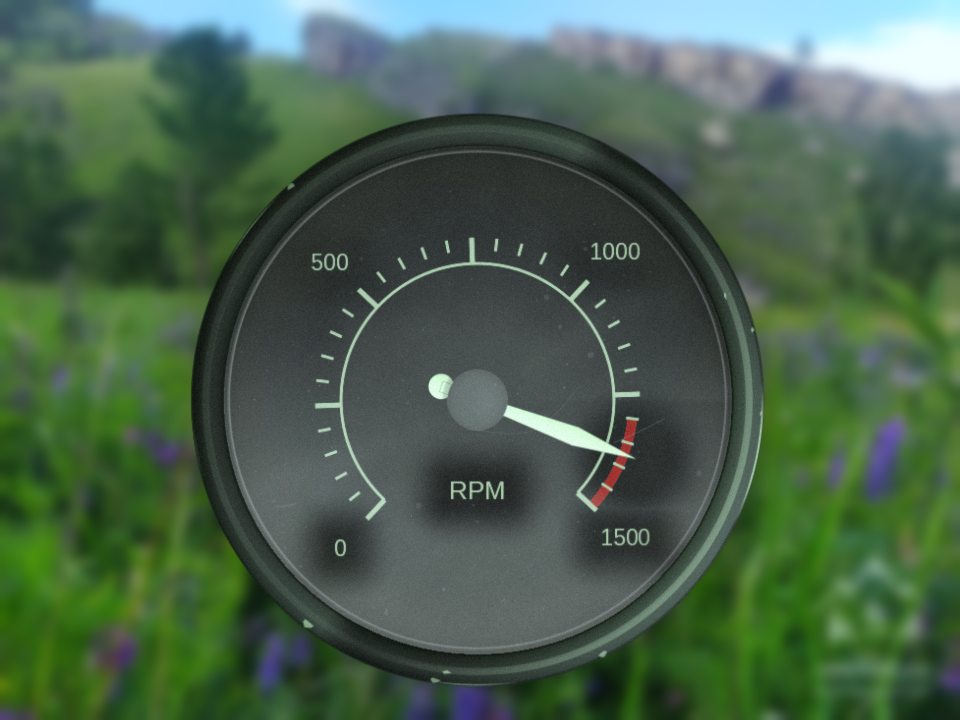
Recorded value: value=1375 unit=rpm
